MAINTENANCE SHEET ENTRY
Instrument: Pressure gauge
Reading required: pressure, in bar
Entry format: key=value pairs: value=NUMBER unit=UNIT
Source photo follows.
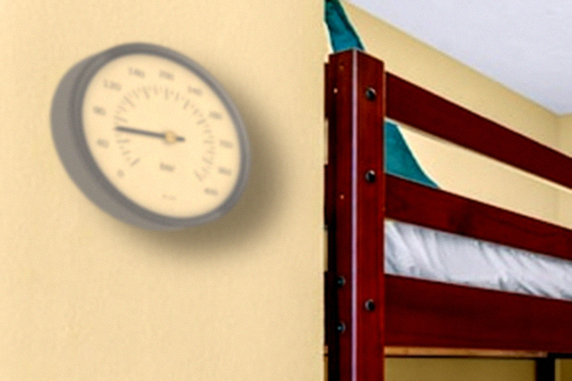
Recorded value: value=60 unit=bar
